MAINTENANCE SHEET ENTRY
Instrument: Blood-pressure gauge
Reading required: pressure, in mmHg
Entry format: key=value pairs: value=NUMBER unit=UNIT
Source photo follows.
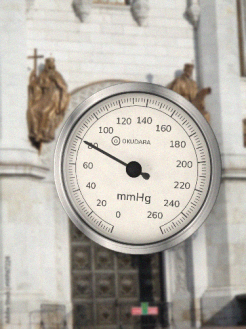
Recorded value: value=80 unit=mmHg
